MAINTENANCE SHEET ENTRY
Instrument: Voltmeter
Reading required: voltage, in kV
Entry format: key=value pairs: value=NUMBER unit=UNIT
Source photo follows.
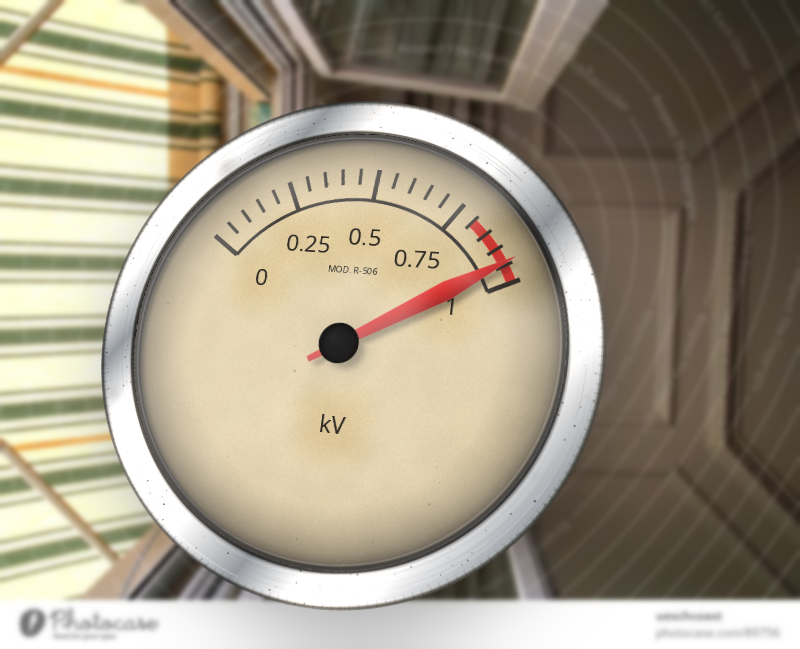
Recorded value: value=0.95 unit=kV
